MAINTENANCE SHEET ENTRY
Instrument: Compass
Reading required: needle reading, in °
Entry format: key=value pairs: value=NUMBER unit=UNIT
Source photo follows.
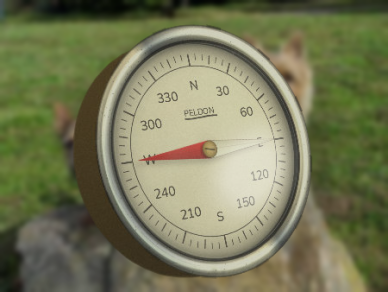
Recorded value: value=270 unit=°
